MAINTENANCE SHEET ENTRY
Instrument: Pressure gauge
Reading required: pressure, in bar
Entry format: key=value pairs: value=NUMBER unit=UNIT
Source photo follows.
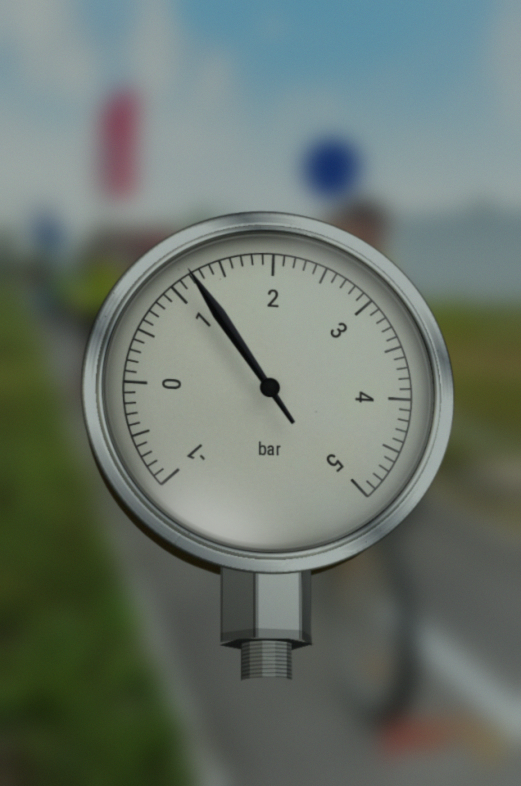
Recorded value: value=1.2 unit=bar
